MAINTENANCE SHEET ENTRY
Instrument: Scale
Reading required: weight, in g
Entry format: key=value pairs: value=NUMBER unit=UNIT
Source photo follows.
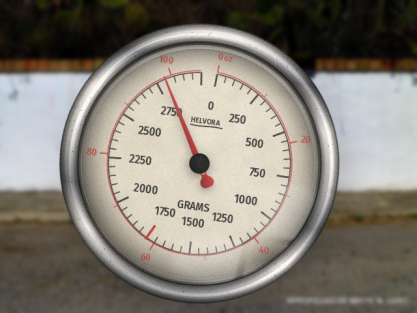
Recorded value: value=2800 unit=g
